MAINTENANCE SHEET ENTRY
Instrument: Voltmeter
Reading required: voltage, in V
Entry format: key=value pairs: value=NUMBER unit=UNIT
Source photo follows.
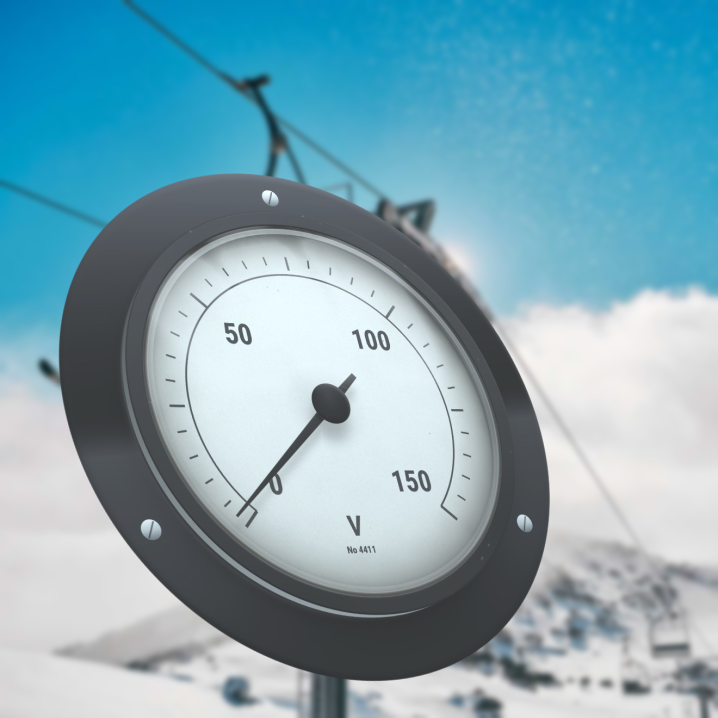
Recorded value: value=2.5 unit=V
